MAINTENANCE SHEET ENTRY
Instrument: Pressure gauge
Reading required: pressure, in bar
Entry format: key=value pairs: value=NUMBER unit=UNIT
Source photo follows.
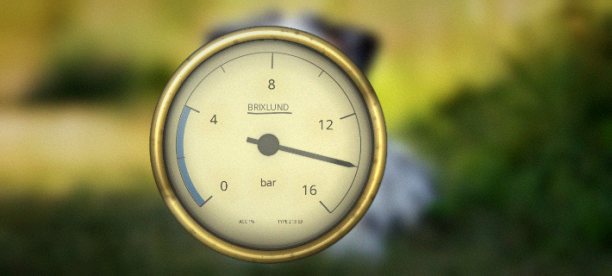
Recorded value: value=14 unit=bar
